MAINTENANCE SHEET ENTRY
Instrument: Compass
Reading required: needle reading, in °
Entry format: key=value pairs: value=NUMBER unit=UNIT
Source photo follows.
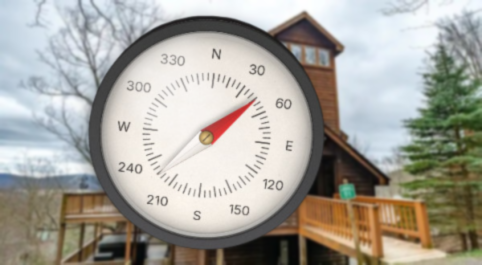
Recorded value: value=45 unit=°
